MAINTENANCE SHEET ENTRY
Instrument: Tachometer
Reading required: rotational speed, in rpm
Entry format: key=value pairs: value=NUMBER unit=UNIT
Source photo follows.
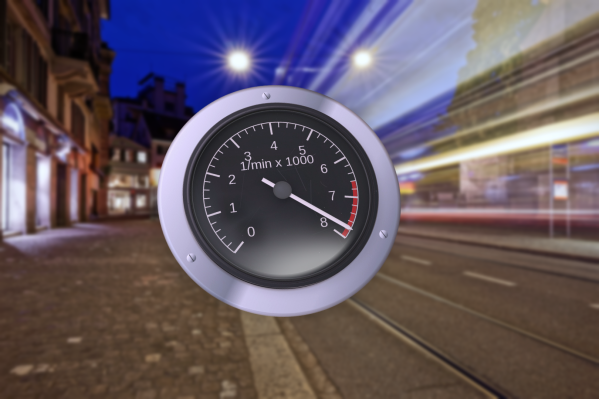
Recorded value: value=7800 unit=rpm
